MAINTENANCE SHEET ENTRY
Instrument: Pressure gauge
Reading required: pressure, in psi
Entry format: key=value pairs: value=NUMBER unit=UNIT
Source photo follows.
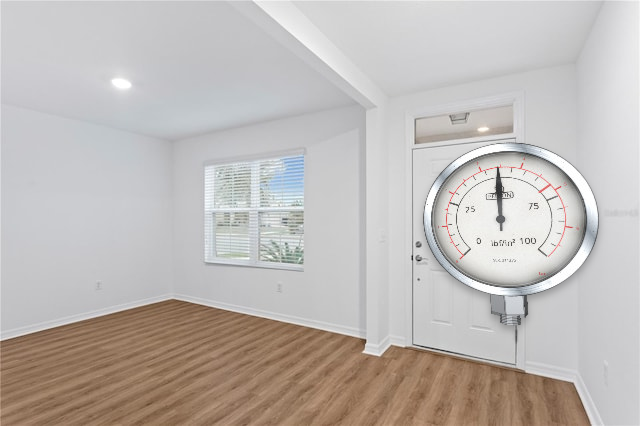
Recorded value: value=50 unit=psi
